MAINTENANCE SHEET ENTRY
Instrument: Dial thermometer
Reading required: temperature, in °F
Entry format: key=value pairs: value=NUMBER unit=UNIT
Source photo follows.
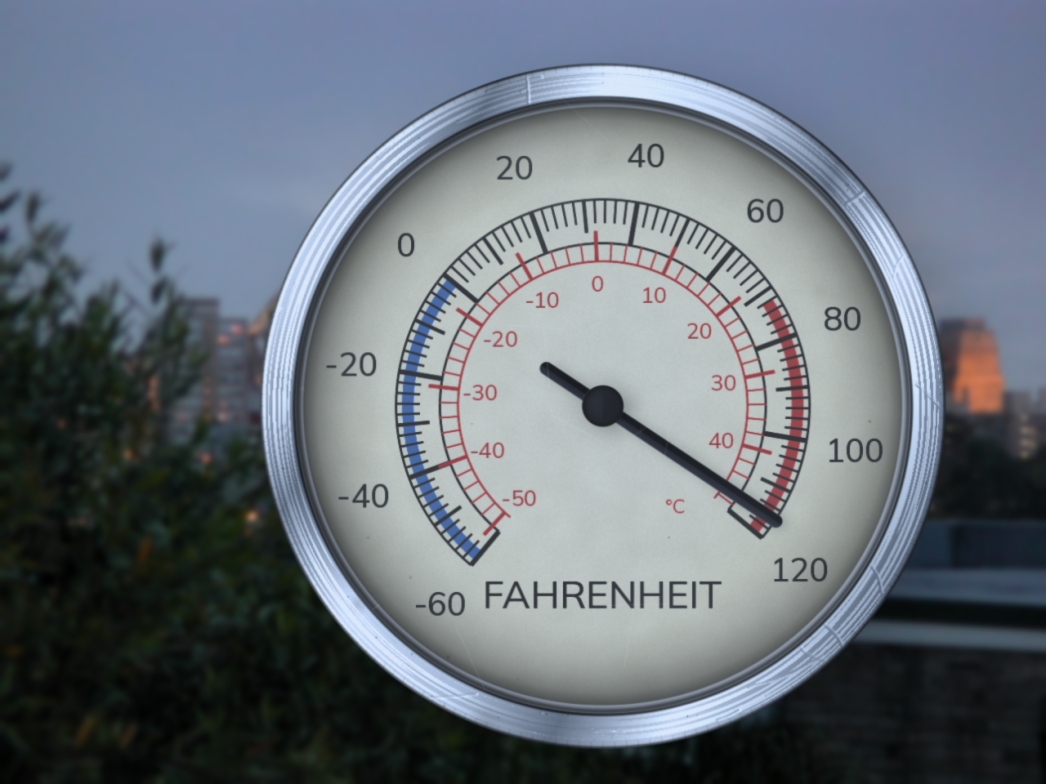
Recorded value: value=116 unit=°F
